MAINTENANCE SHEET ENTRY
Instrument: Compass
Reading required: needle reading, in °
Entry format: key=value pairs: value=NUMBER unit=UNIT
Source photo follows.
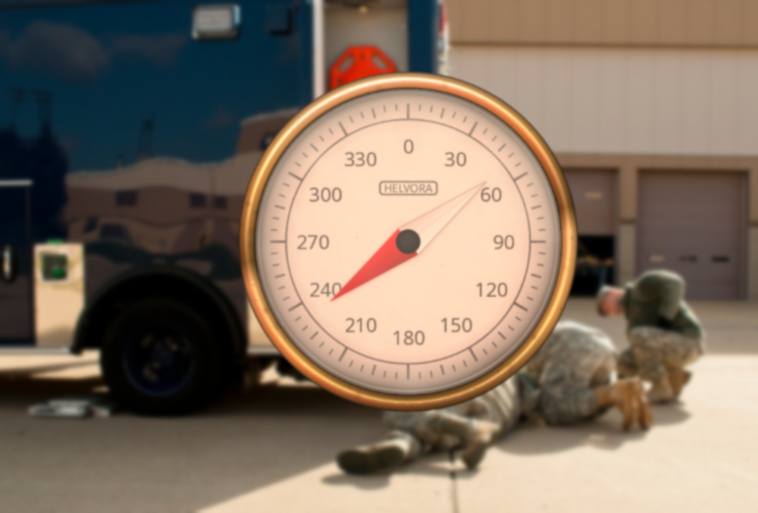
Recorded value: value=232.5 unit=°
